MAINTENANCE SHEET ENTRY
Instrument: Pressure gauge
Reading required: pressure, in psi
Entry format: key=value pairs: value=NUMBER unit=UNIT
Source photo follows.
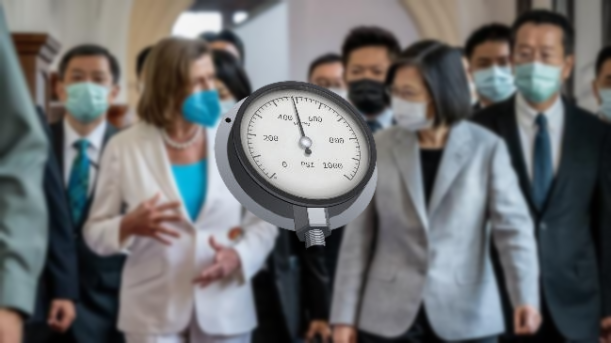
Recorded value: value=480 unit=psi
